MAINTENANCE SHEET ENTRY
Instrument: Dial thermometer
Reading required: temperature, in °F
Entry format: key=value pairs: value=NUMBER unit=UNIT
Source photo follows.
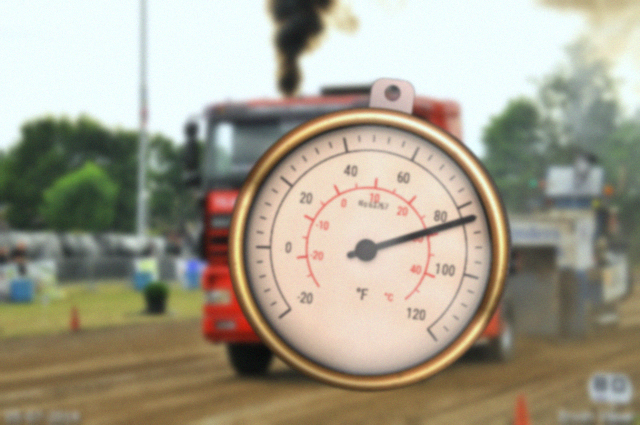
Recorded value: value=84 unit=°F
